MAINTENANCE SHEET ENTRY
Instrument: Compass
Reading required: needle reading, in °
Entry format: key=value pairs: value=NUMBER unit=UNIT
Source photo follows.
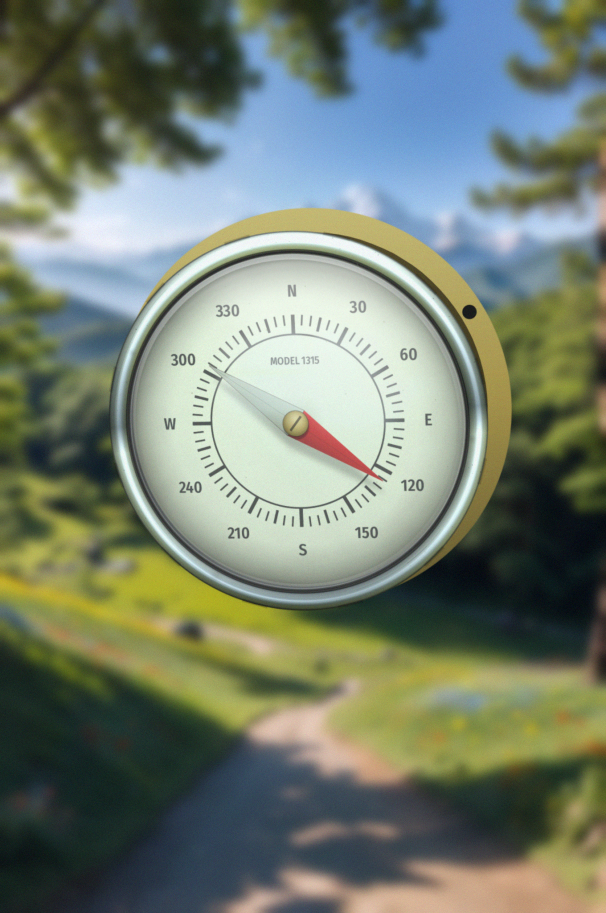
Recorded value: value=125 unit=°
